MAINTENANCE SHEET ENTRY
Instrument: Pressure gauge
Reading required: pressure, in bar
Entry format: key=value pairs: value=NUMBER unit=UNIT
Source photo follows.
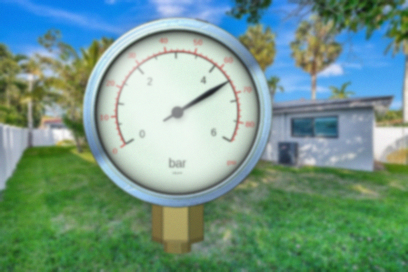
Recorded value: value=4.5 unit=bar
